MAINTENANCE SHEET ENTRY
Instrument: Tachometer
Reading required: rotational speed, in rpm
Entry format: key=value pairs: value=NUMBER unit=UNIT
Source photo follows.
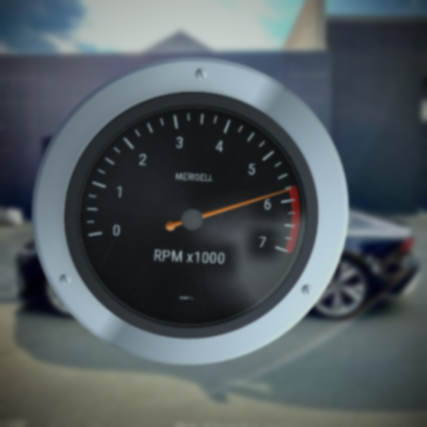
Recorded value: value=5750 unit=rpm
